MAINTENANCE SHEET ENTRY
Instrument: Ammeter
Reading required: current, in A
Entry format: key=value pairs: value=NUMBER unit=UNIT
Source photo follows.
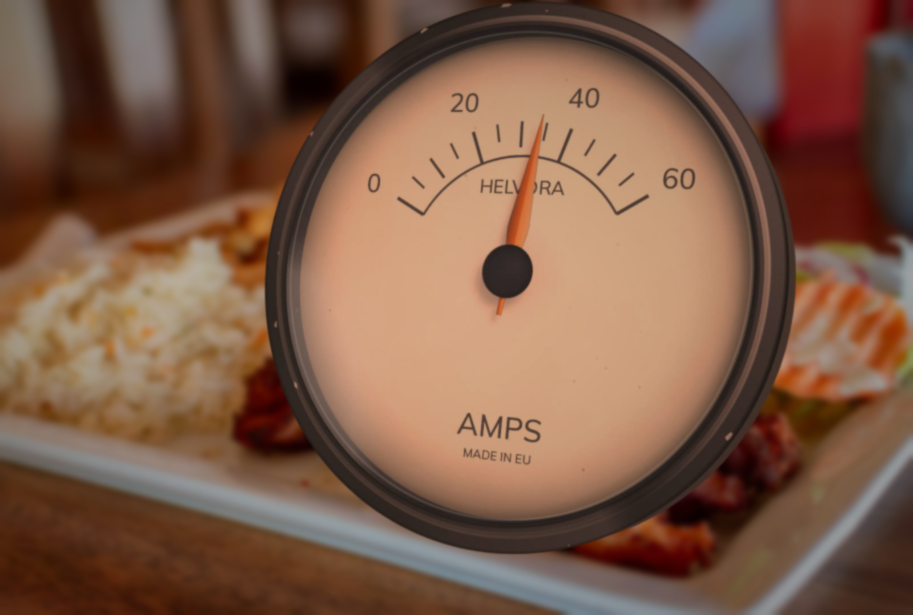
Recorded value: value=35 unit=A
